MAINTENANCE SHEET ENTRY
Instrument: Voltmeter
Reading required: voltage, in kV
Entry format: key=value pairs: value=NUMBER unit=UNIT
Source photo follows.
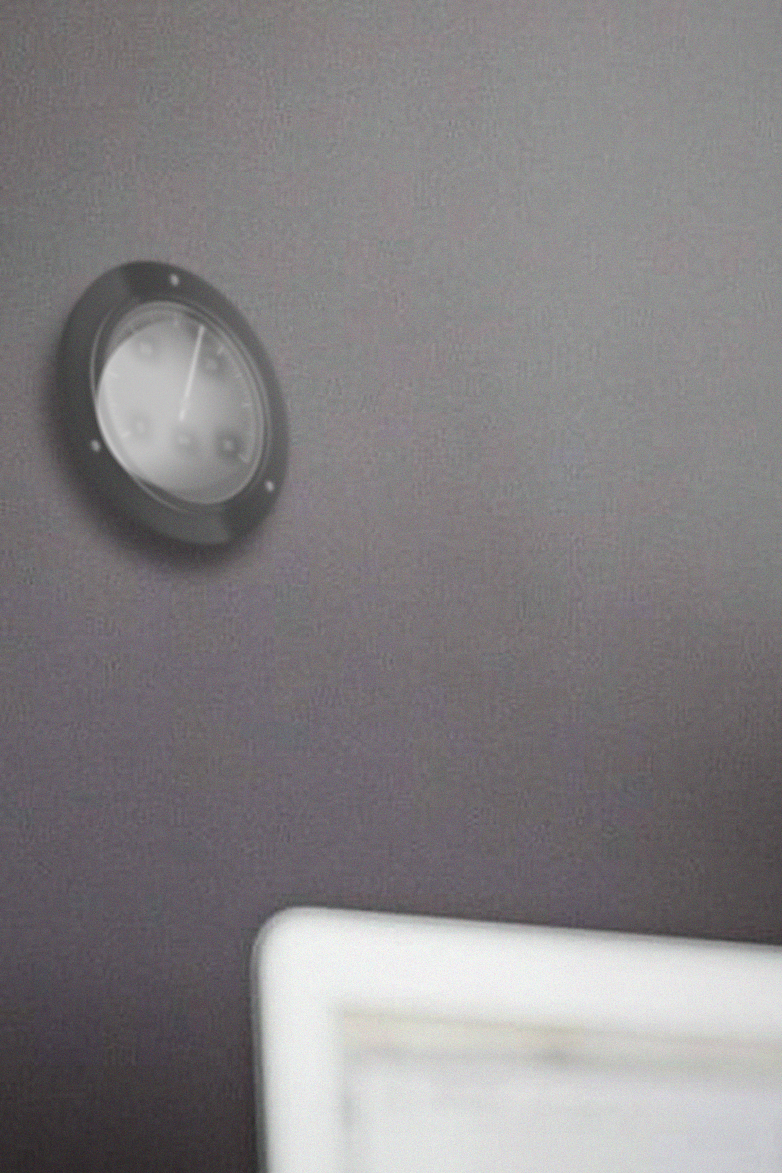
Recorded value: value=17.5 unit=kV
